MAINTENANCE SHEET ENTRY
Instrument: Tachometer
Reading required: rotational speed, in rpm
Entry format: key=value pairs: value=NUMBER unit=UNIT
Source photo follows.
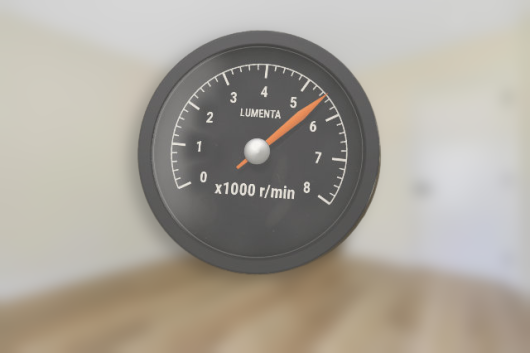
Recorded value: value=5500 unit=rpm
